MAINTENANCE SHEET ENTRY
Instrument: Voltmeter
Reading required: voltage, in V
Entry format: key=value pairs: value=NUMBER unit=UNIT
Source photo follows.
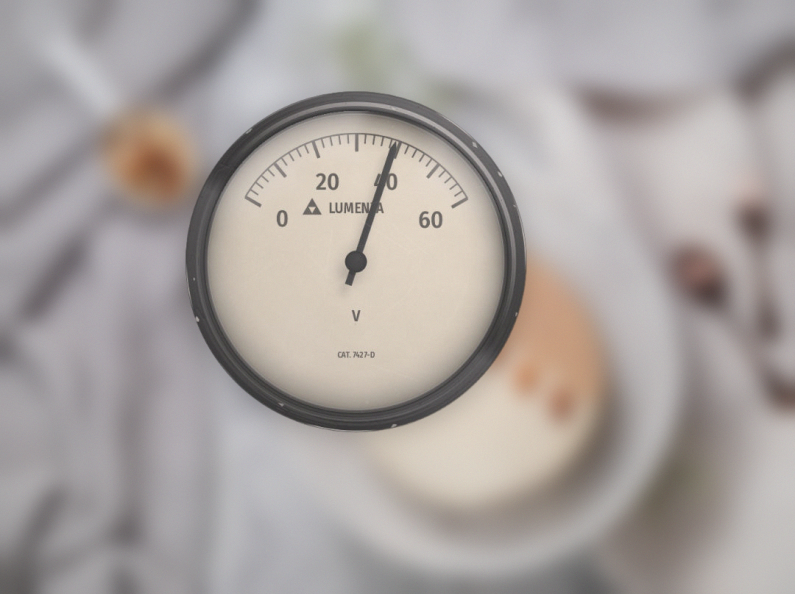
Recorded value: value=39 unit=V
